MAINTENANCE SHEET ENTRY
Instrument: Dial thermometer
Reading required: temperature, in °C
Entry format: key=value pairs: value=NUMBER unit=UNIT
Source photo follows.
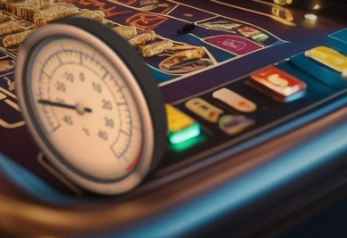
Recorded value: value=-30 unit=°C
